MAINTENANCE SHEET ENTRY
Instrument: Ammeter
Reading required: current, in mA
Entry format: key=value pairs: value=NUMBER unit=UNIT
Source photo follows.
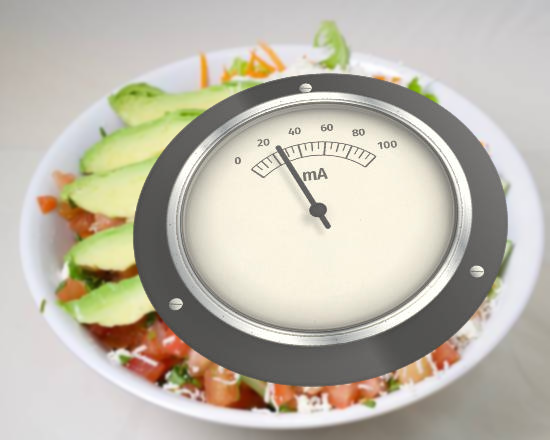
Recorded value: value=25 unit=mA
